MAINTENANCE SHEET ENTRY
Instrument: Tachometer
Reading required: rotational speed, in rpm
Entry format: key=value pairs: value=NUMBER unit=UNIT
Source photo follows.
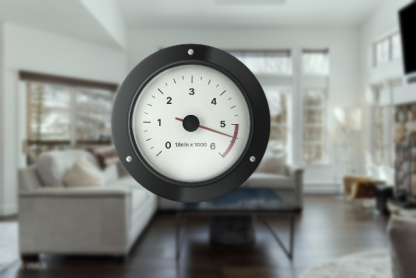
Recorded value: value=5375 unit=rpm
